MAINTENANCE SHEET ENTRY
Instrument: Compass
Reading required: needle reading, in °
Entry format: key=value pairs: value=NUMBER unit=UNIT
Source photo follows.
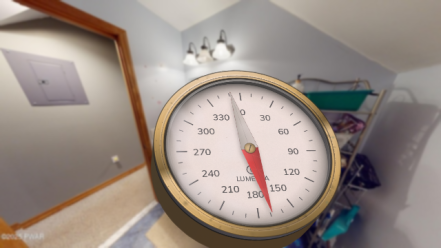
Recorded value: value=170 unit=°
